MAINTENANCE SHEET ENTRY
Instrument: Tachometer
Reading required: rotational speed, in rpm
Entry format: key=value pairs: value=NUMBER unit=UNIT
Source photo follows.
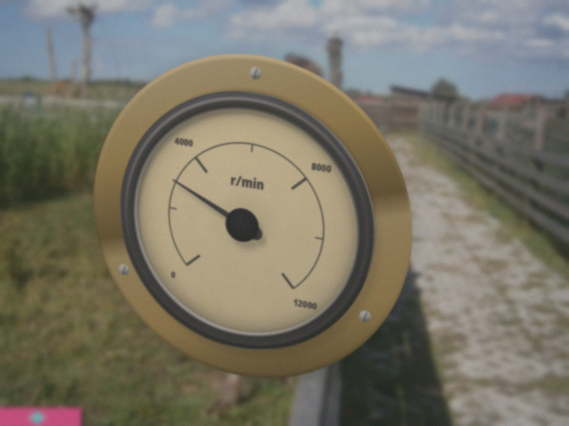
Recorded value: value=3000 unit=rpm
